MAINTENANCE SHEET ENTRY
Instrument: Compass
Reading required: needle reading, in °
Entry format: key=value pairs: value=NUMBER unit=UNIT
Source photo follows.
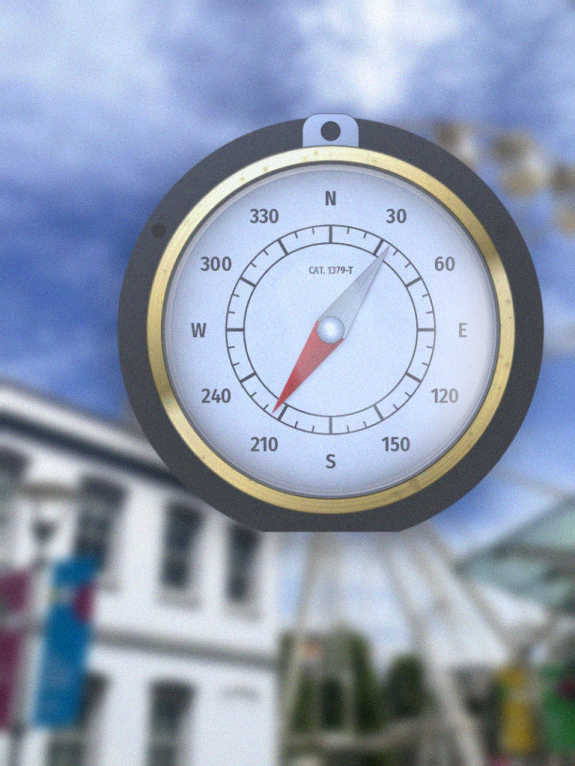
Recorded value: value=215 unit=°
